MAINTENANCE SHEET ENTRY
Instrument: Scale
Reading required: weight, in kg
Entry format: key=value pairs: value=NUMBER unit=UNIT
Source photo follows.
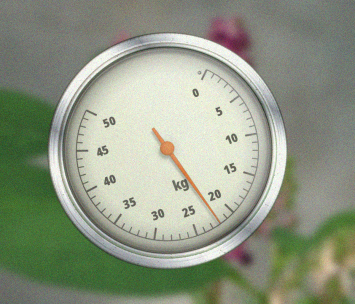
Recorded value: value=22 unit=kg
